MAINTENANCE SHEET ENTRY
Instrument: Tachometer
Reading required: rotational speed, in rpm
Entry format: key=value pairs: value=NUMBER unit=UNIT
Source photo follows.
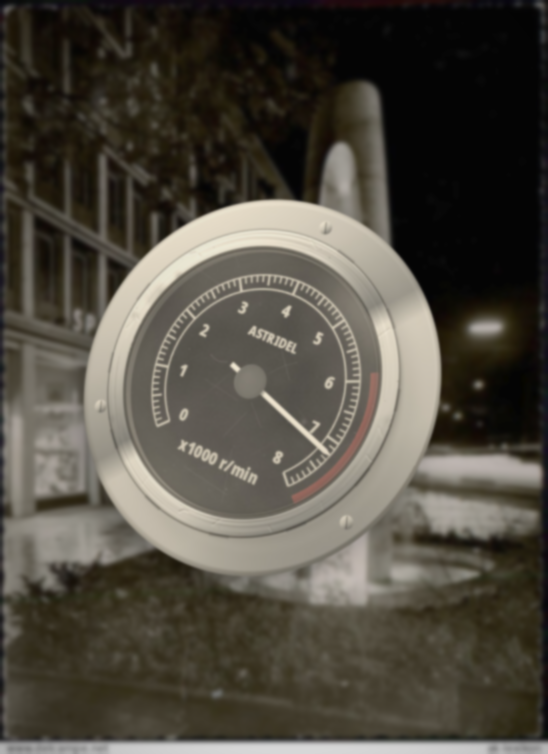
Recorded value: value=7200 unit=rpm
